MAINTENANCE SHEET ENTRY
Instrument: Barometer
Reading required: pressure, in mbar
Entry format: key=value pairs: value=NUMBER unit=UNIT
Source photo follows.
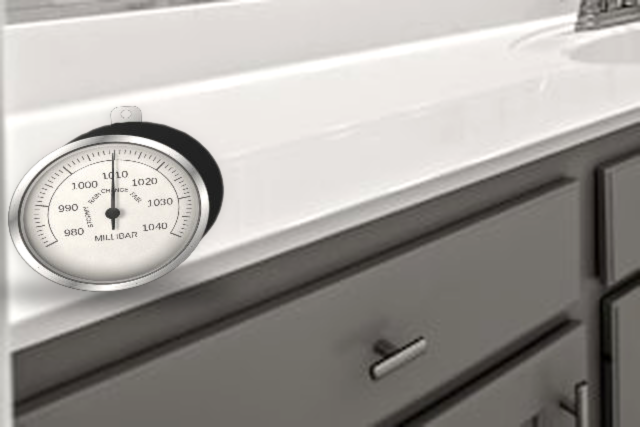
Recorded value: value=1010 unit=mbar
